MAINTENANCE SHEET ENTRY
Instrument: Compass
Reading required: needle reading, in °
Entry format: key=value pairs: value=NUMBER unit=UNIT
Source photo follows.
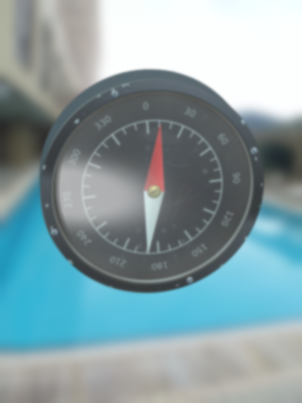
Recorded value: value=10 unit=°
